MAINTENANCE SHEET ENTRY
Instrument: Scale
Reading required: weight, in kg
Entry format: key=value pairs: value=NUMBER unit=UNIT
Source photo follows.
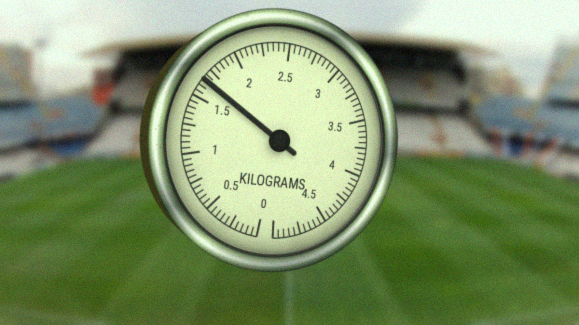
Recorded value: value=1.65 unit=kg
